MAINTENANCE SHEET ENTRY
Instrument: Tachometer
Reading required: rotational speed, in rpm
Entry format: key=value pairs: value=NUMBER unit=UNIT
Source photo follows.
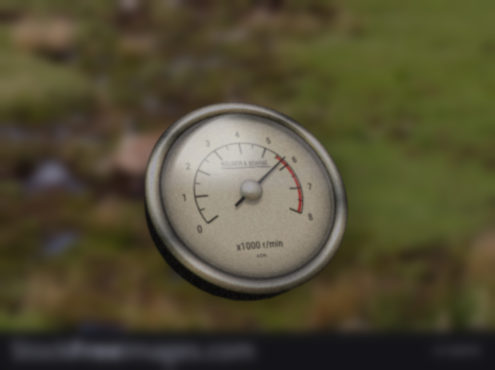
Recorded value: value=5750 unit=rpm
